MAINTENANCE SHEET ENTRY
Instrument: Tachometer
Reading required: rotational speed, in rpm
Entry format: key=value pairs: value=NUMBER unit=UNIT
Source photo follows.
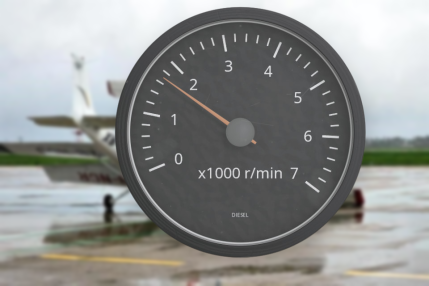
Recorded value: value=1700 unit=rpm
